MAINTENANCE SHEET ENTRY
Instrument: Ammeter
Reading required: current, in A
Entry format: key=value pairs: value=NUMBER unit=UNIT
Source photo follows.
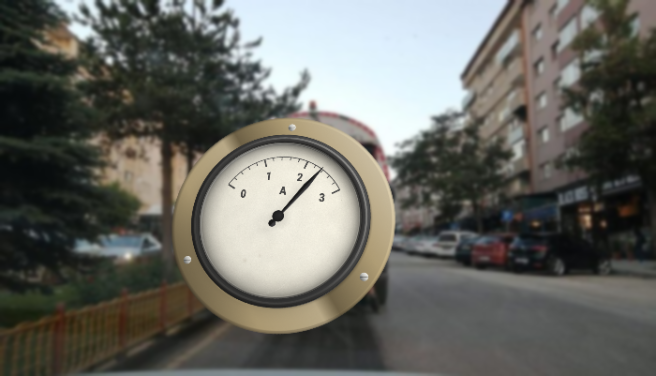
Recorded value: value=2.4 unit=A
